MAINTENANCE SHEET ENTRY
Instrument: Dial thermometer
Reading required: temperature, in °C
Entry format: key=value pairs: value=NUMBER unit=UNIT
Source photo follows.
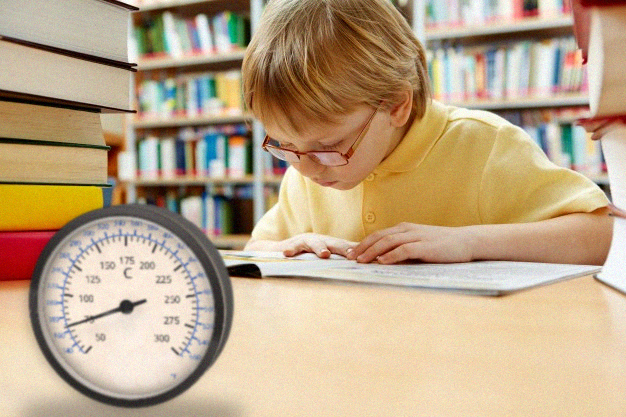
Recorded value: value=75 unit=°C
